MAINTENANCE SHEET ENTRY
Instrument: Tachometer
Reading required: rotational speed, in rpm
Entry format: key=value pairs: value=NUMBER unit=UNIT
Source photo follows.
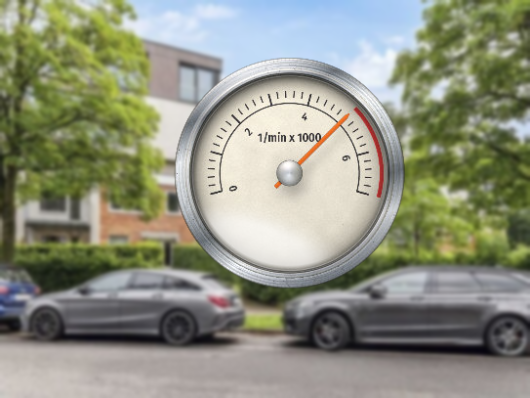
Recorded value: value=5000 unit=rpm
